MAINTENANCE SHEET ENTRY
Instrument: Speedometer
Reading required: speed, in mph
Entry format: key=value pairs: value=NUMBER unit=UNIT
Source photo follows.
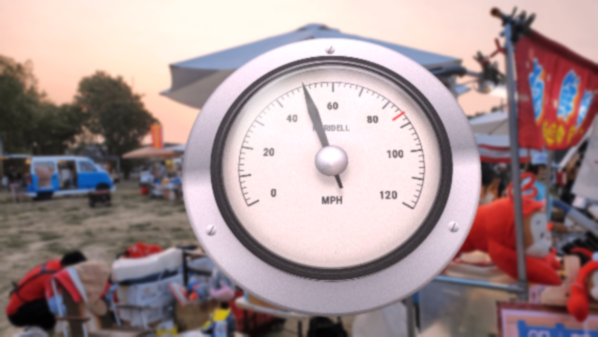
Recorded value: value=50 unit=mph
